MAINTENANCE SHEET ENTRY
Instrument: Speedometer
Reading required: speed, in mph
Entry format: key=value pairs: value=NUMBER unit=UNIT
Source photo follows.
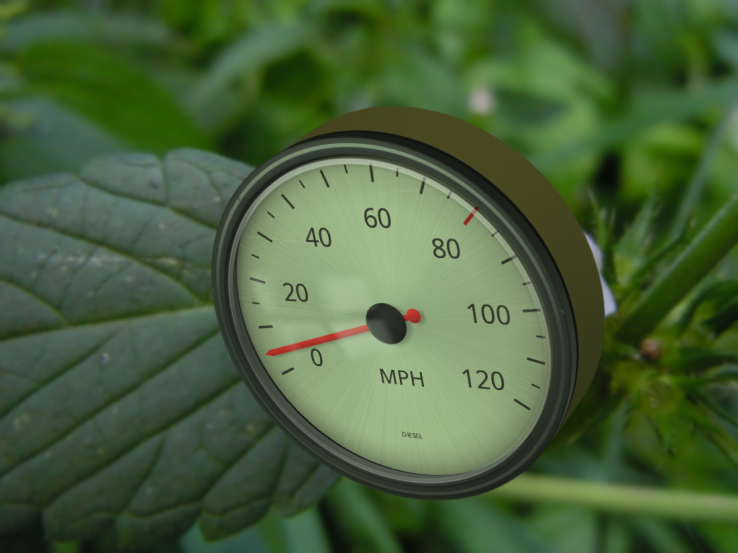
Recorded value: value=5 unit=mph
